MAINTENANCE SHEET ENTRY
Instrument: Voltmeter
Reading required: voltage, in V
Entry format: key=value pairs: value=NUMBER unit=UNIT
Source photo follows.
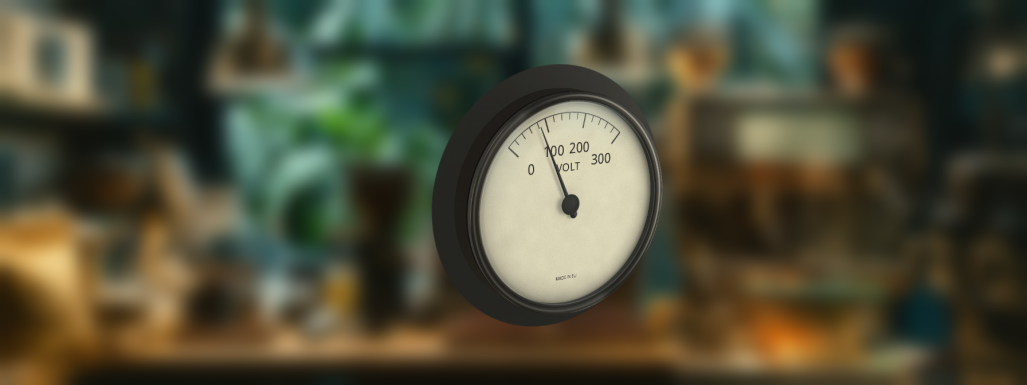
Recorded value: value=80 unit=V
